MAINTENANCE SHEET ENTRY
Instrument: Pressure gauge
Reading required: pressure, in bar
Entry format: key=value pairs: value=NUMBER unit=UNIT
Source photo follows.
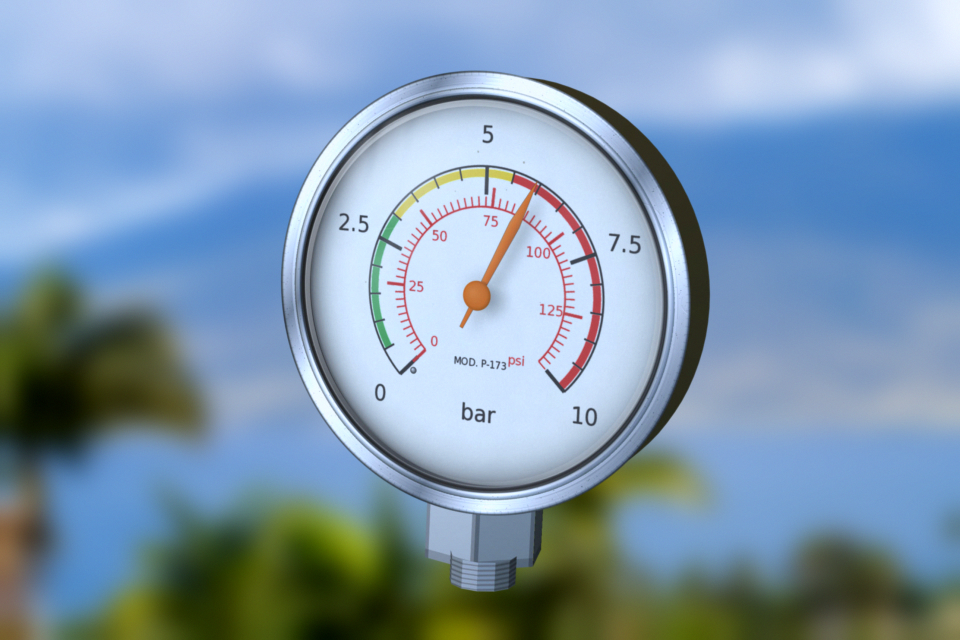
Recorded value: value=6 unit=bar
